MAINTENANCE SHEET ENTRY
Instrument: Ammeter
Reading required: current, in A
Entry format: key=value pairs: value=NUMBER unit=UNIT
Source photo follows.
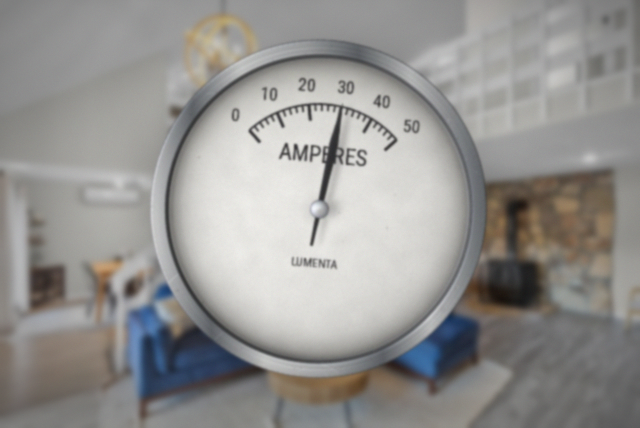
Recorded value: value=30 unit=A
